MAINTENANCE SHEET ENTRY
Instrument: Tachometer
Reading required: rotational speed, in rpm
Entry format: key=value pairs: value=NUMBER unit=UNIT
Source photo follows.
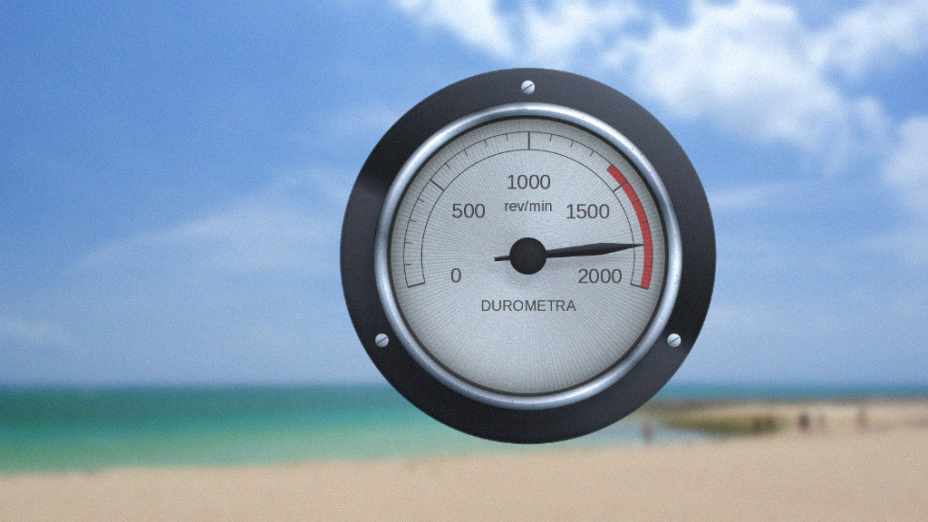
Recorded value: value=1800 unit=rpm
